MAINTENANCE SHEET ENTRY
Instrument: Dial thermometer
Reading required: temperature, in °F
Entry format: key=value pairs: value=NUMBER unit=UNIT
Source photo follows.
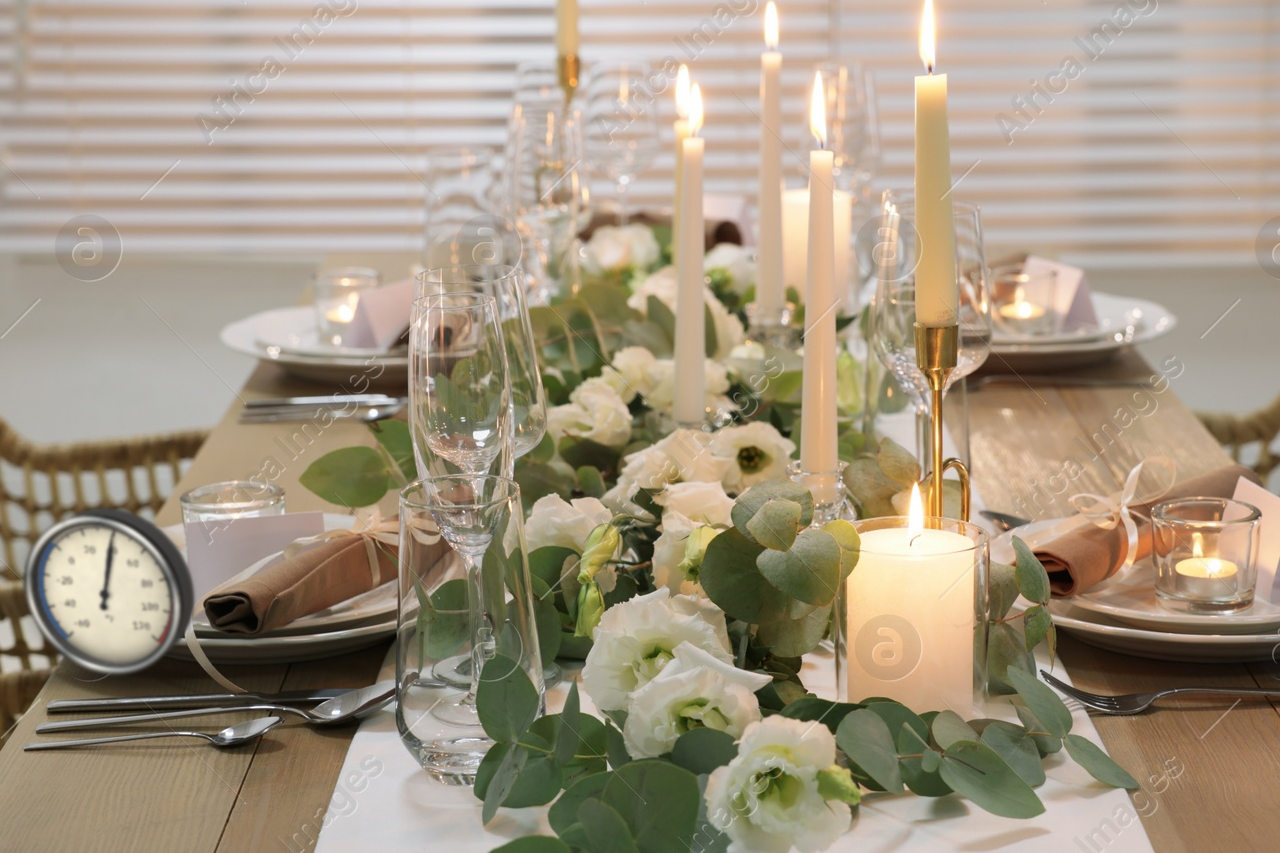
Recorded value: value=40 unit=°F
